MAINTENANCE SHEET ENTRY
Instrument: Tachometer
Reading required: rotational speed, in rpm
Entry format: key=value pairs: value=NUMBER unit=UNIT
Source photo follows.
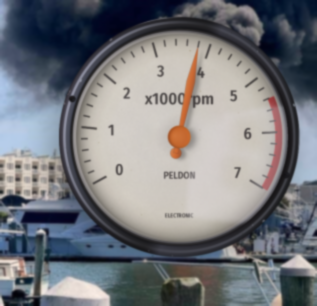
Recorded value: value=3800 unit=rpm
